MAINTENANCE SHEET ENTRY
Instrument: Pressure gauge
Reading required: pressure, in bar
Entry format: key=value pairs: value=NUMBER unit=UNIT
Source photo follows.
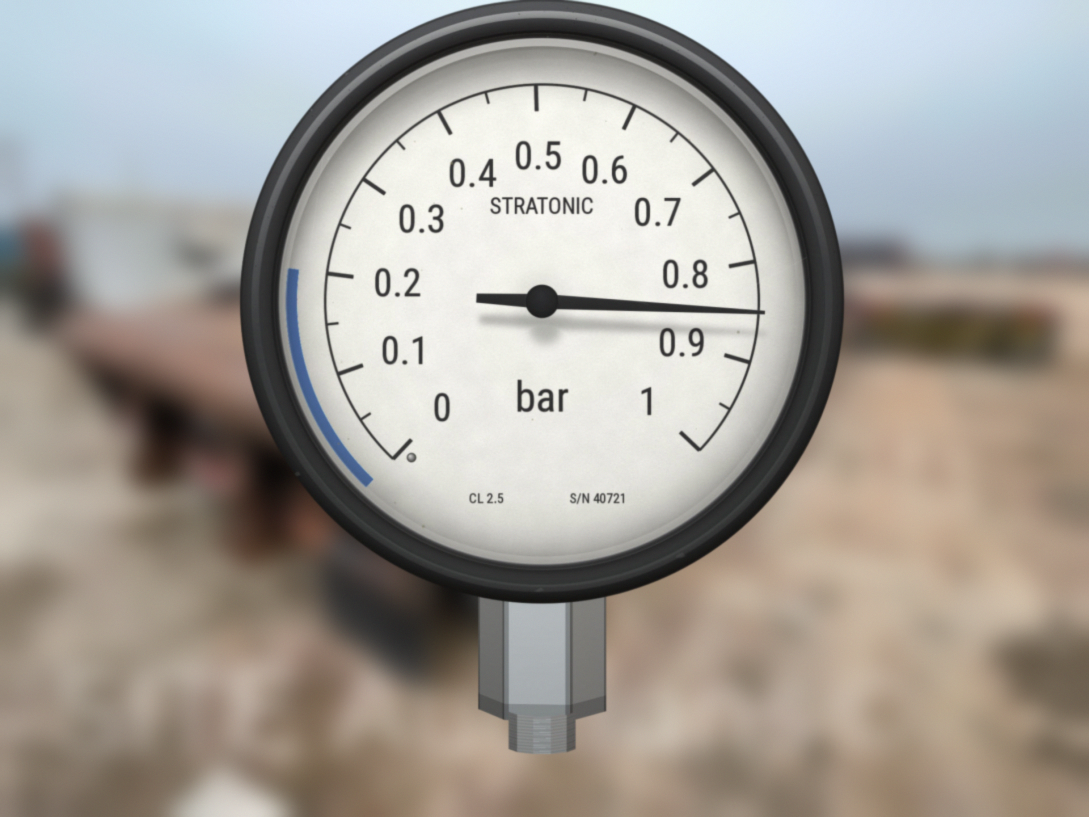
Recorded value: value=0.85 unit=bar
